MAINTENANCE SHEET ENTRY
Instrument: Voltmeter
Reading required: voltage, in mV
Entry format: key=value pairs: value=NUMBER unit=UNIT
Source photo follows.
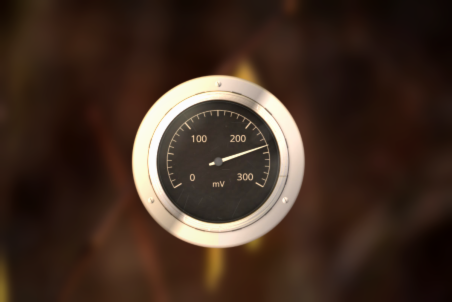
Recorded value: value=240 unit=mV
